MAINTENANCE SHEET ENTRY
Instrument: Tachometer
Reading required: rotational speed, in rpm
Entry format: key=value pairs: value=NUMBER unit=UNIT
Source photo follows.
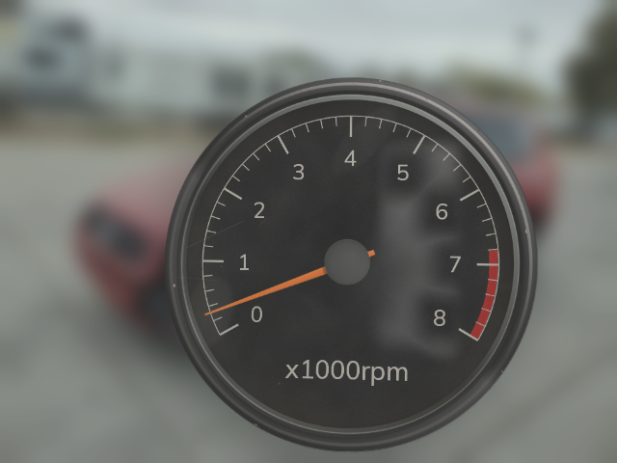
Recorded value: value=300 unit=rpm
